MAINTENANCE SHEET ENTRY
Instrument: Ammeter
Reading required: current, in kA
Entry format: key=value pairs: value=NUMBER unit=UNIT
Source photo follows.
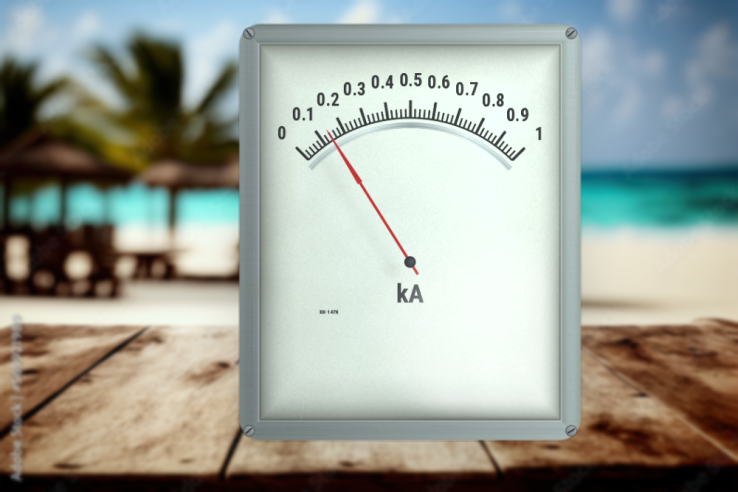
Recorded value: value=0.14 unit=kA
